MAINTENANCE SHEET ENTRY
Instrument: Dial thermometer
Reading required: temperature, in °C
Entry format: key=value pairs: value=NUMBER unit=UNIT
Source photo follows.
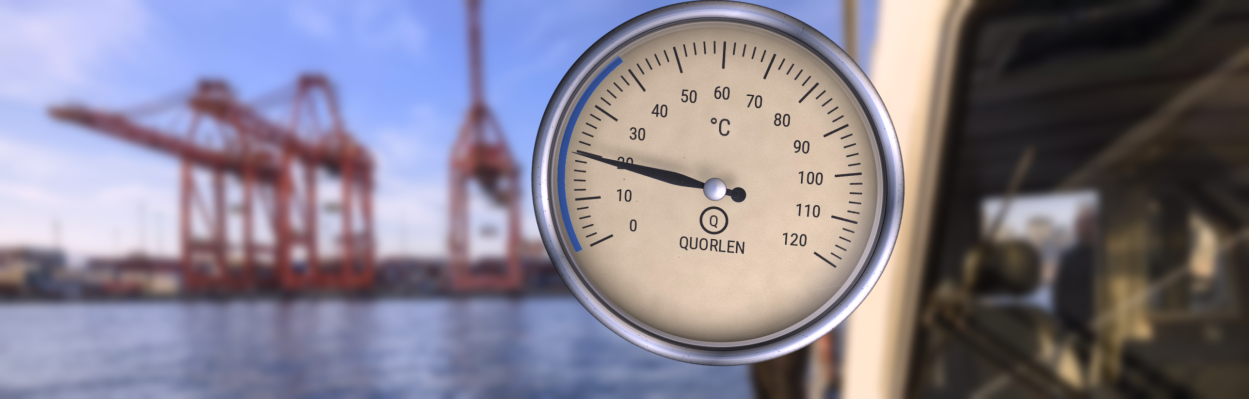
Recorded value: value=20 unit=°C
